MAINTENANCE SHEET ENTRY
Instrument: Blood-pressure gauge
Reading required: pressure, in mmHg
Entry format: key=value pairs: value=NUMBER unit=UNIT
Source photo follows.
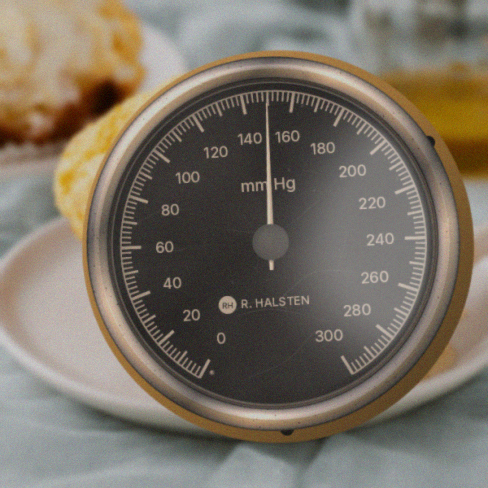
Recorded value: value=150 unit=mmHg
